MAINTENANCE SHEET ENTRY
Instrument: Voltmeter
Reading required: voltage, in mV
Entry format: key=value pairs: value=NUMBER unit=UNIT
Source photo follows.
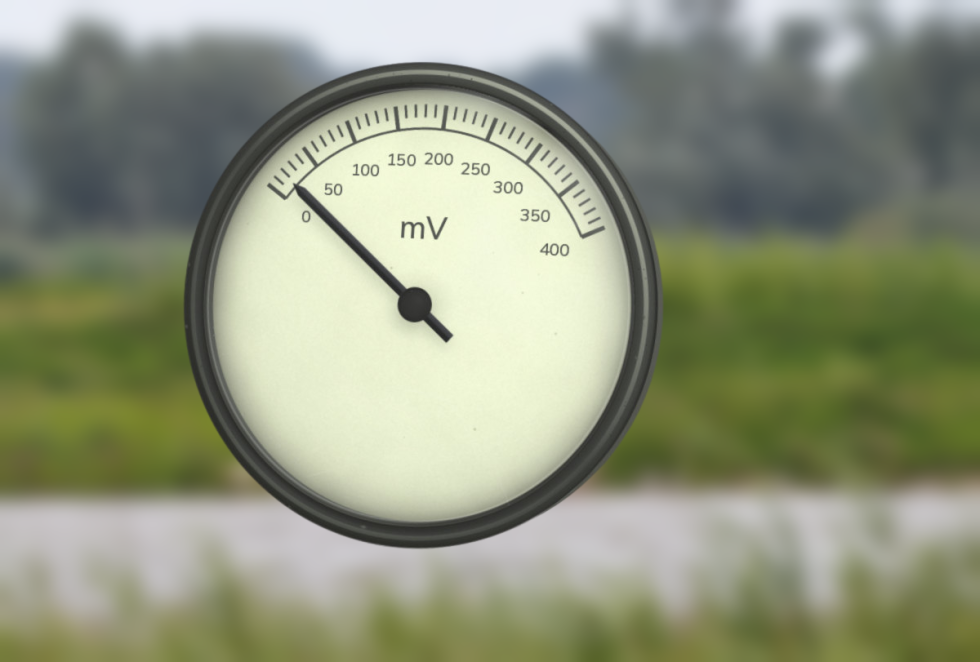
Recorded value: value=20 unit=mV
